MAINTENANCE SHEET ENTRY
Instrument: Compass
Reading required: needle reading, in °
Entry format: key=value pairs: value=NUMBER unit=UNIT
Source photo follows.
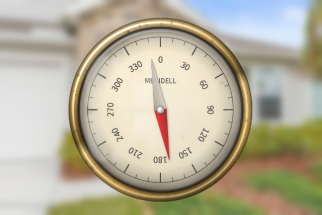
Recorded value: value=170 unit=°
